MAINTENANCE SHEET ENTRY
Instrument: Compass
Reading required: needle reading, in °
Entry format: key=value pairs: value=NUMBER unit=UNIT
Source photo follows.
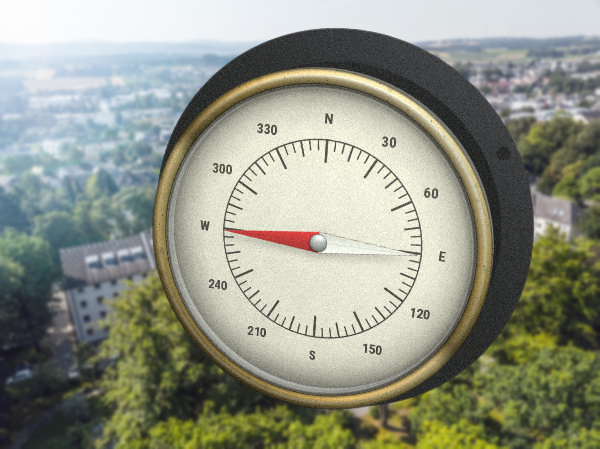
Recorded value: value=270 unit=°
